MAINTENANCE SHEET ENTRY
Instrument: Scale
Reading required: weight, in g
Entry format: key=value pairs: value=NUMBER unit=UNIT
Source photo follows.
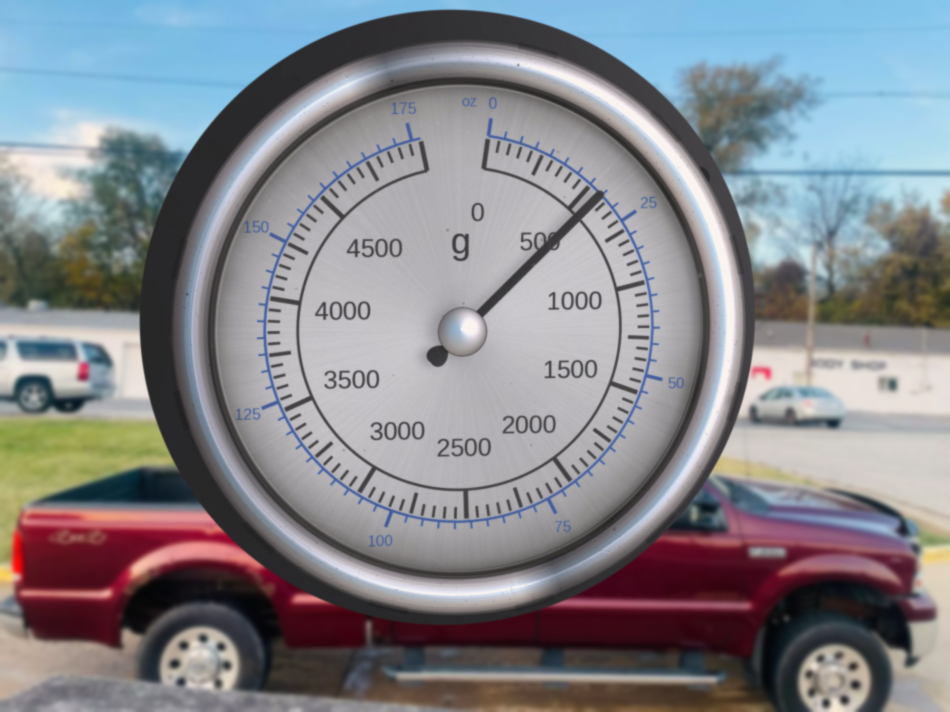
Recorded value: value=550 unit=g
